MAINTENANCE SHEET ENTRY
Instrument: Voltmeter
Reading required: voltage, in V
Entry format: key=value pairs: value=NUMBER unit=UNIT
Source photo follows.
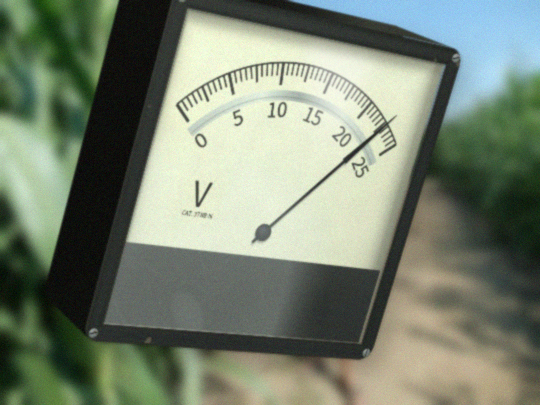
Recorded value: value=22.5 unit=V
